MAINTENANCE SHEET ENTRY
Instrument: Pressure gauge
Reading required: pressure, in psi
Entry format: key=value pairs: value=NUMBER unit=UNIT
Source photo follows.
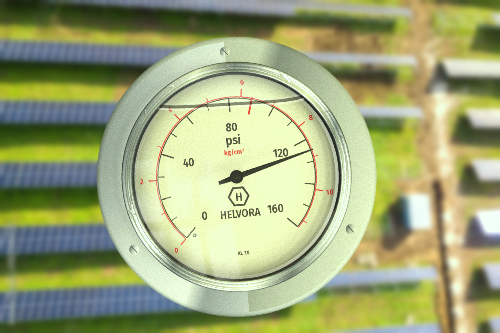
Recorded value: value=125 unit=psi
